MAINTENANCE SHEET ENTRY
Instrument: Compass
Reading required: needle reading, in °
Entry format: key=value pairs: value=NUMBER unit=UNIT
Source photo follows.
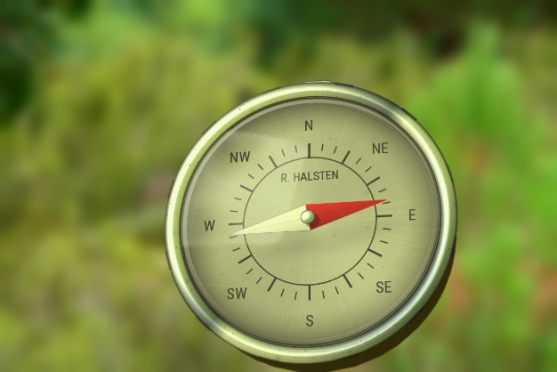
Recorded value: value=80 unit=°
